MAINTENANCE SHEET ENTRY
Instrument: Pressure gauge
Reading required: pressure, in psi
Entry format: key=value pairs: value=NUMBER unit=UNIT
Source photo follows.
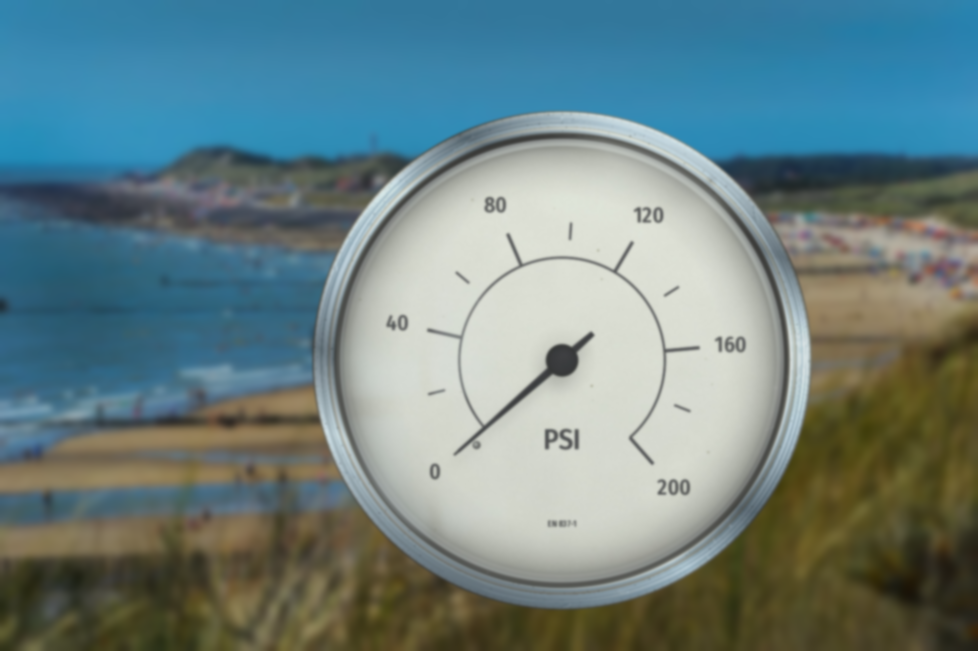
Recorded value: value=0 unit=psi
